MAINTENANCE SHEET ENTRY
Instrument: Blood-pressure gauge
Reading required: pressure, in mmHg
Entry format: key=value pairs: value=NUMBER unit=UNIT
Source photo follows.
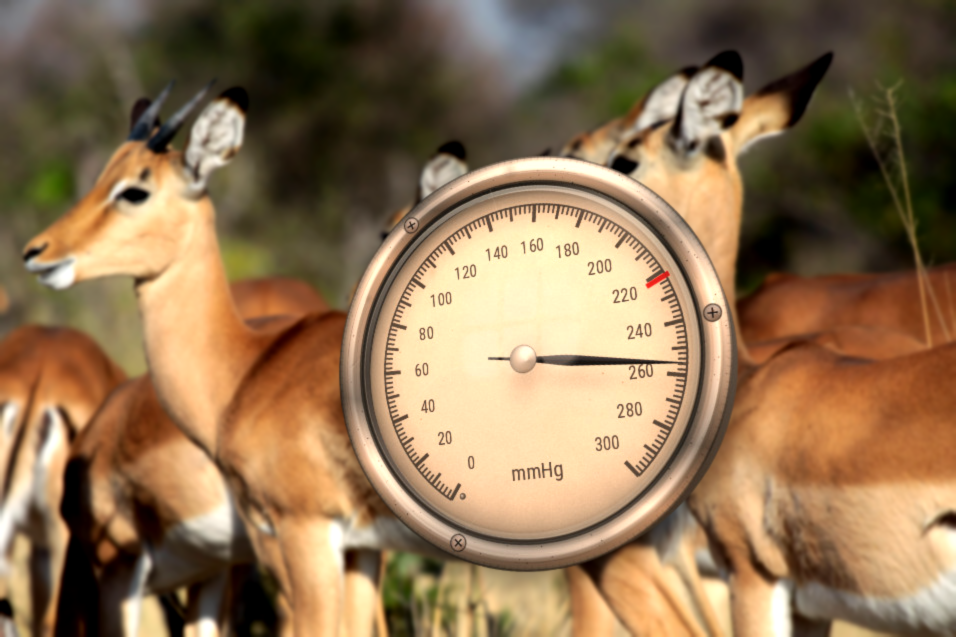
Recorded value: value=256 unit=mmHg
